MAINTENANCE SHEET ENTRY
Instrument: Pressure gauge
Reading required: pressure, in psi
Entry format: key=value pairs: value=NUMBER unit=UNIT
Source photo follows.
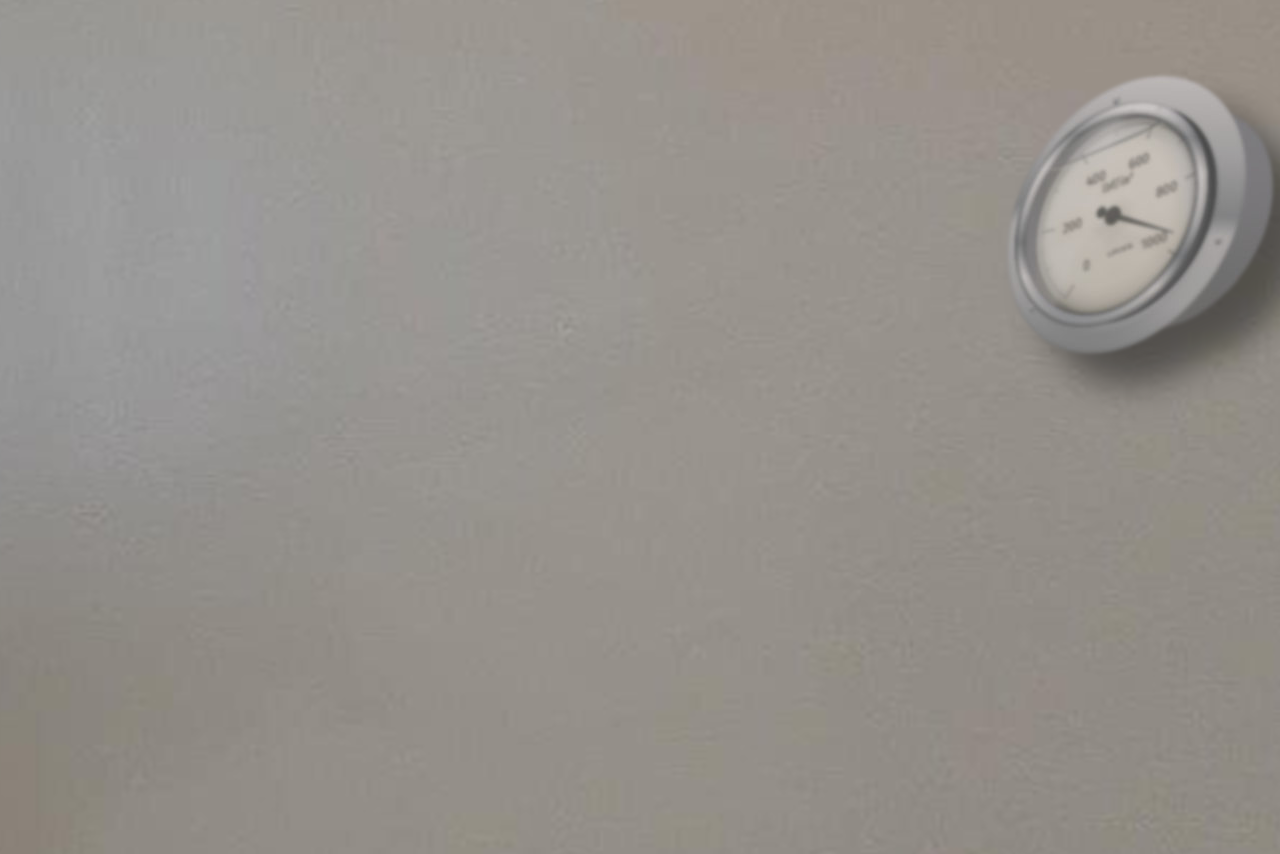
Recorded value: value=950 unit=psi
